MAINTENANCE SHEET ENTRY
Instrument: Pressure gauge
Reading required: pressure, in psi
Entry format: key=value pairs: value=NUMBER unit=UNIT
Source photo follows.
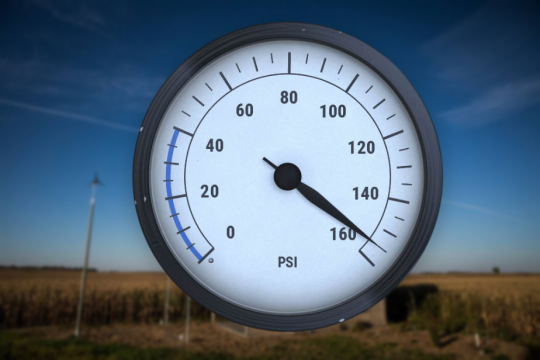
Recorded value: value=155 unit=psi
